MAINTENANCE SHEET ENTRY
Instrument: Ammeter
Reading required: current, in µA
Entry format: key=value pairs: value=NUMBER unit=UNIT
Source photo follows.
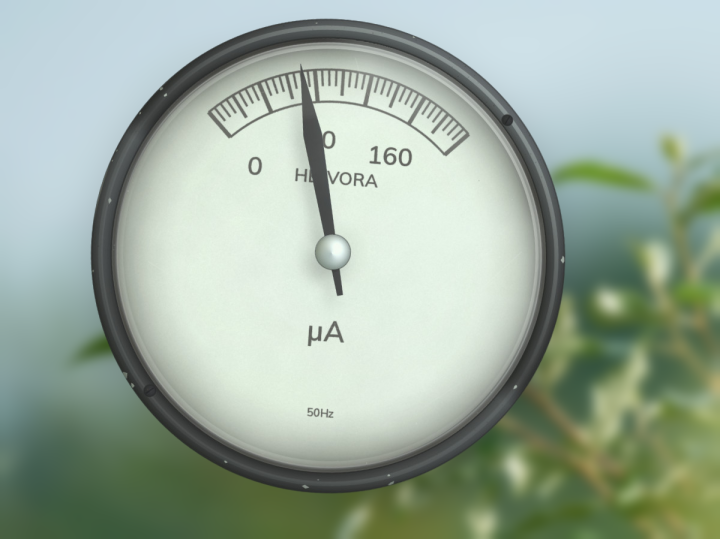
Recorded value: value=70 unit=µA
